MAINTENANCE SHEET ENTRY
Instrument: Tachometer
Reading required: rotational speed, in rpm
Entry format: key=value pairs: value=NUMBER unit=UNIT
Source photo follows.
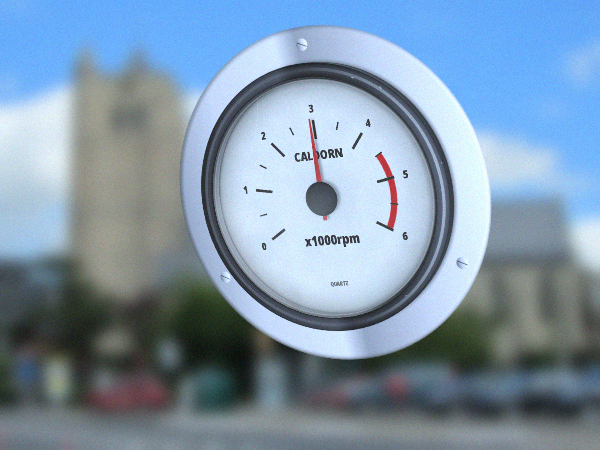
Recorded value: value=3000 unit=rpm
